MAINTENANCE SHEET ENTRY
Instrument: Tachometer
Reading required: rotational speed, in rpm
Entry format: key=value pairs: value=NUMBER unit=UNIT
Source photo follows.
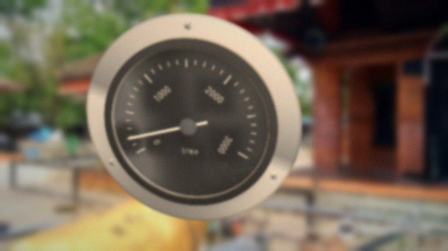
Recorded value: value=200 unit=rpm
